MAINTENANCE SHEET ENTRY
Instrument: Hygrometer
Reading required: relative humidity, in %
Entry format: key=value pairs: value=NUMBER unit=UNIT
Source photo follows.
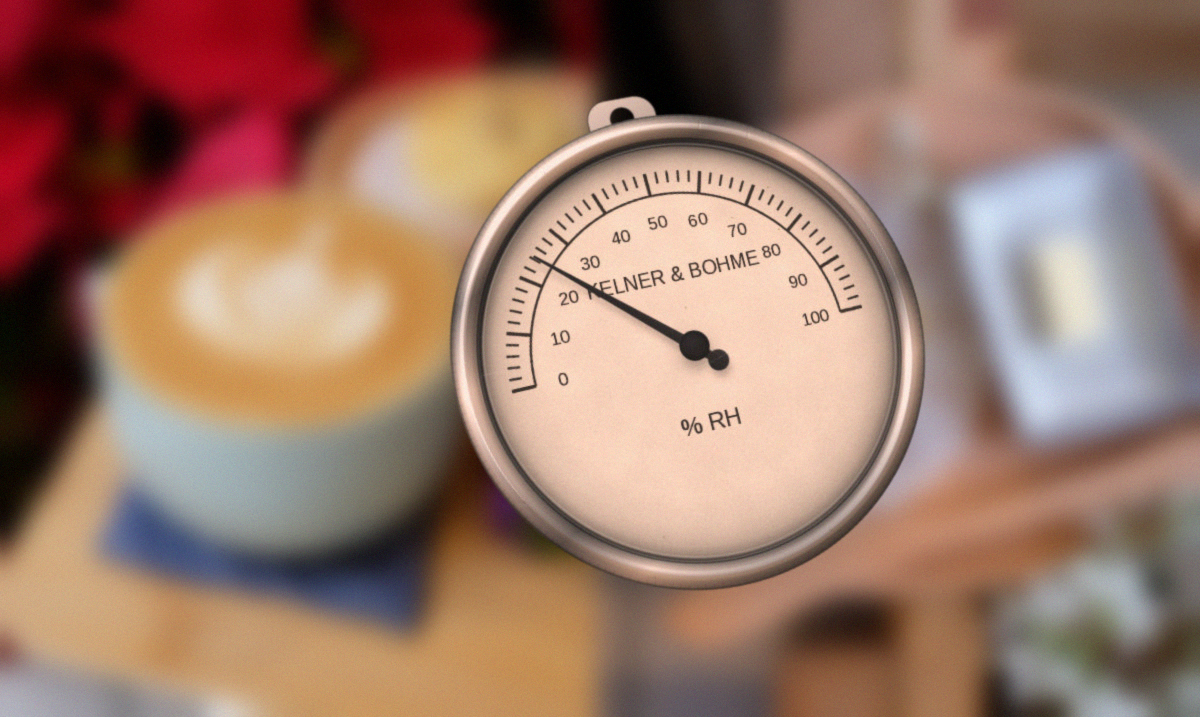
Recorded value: value=24 unit=%
